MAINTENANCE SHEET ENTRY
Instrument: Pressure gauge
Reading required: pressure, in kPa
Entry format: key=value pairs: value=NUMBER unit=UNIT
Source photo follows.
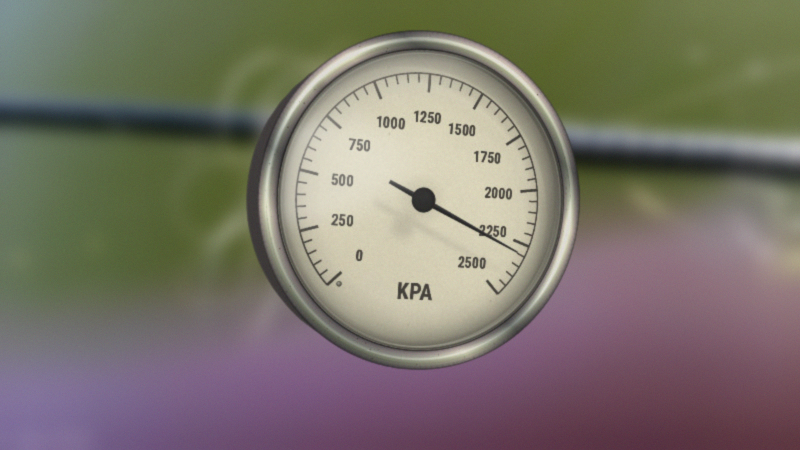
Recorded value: value=2300 unit=kPa
